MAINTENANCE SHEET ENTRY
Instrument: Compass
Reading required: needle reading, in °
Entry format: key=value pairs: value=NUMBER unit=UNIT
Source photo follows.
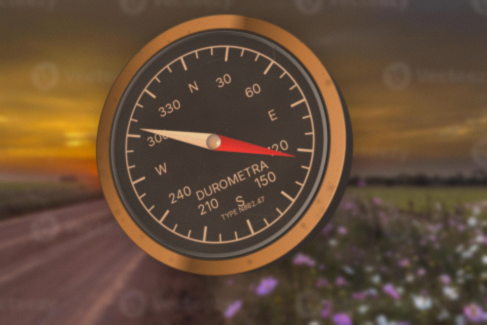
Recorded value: value=125 unit=°
